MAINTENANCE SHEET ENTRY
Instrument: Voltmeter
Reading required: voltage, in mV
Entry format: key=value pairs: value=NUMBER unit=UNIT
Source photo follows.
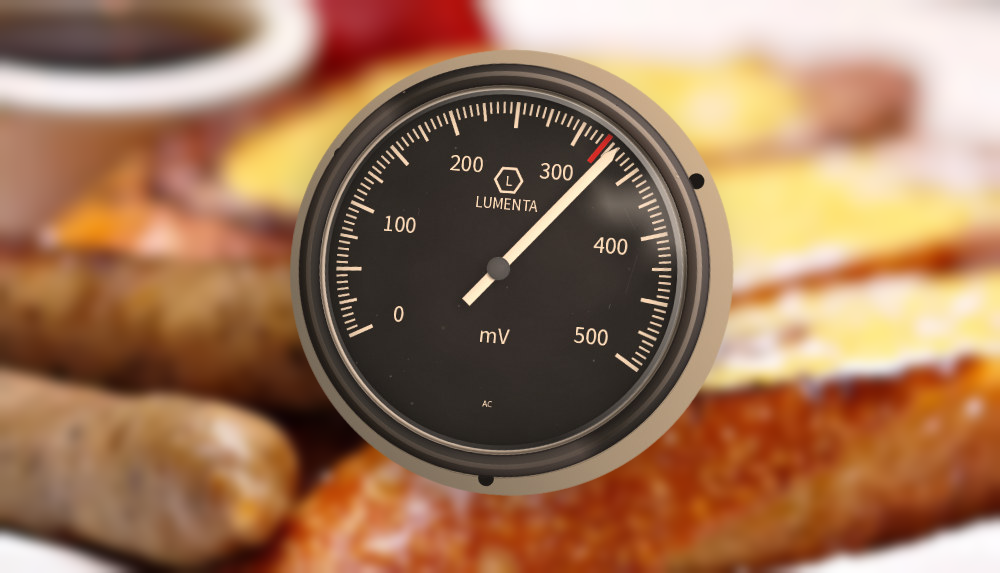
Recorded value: value=330 unit=mV
